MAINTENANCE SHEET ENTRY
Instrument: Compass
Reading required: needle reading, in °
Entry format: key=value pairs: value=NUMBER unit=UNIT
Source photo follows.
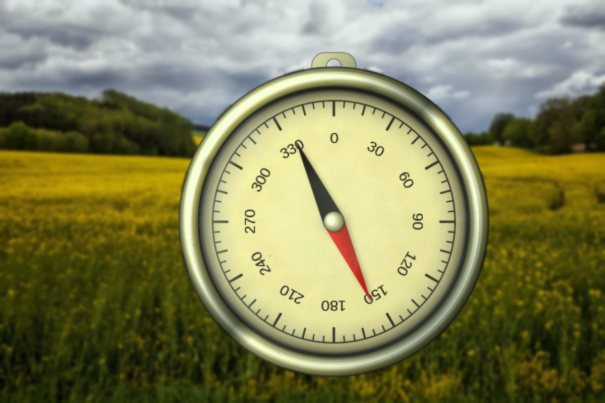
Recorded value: value=155 unit=°
